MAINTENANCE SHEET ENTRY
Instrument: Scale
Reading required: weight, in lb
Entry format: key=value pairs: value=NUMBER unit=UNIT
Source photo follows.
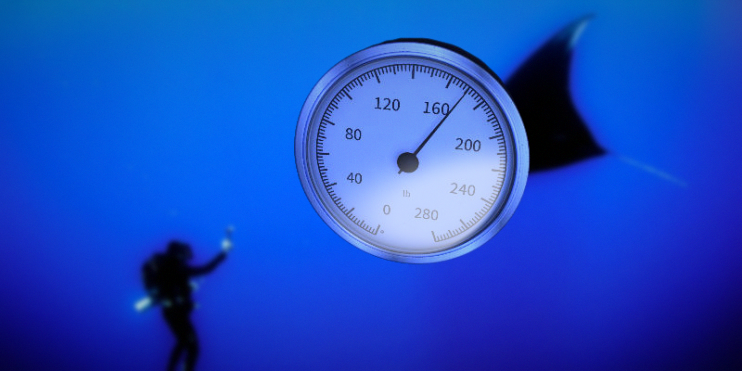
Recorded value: value=170 unit=lb
